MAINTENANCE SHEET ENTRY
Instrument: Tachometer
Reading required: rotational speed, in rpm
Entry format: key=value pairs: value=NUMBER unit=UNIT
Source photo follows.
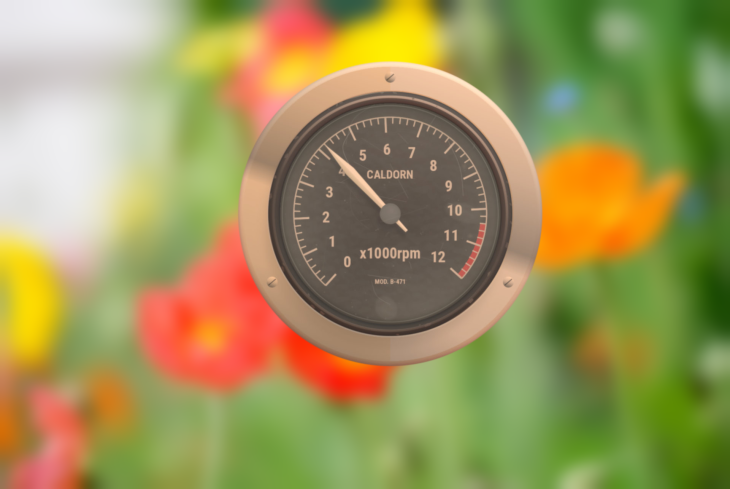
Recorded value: value=4200 unit=rpm
